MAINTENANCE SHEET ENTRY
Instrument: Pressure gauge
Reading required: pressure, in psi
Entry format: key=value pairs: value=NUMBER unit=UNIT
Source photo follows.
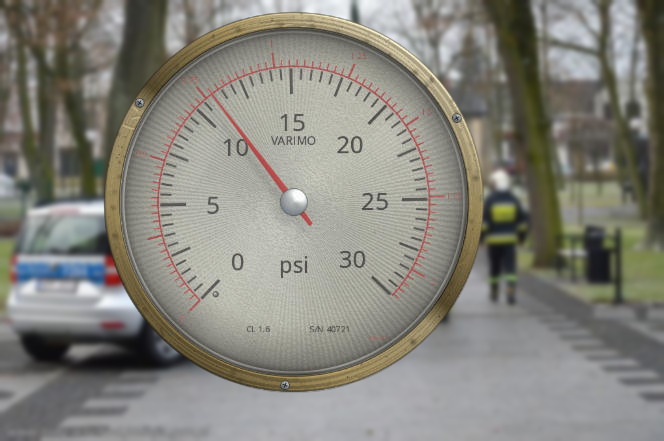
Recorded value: value=11 unit=psi
